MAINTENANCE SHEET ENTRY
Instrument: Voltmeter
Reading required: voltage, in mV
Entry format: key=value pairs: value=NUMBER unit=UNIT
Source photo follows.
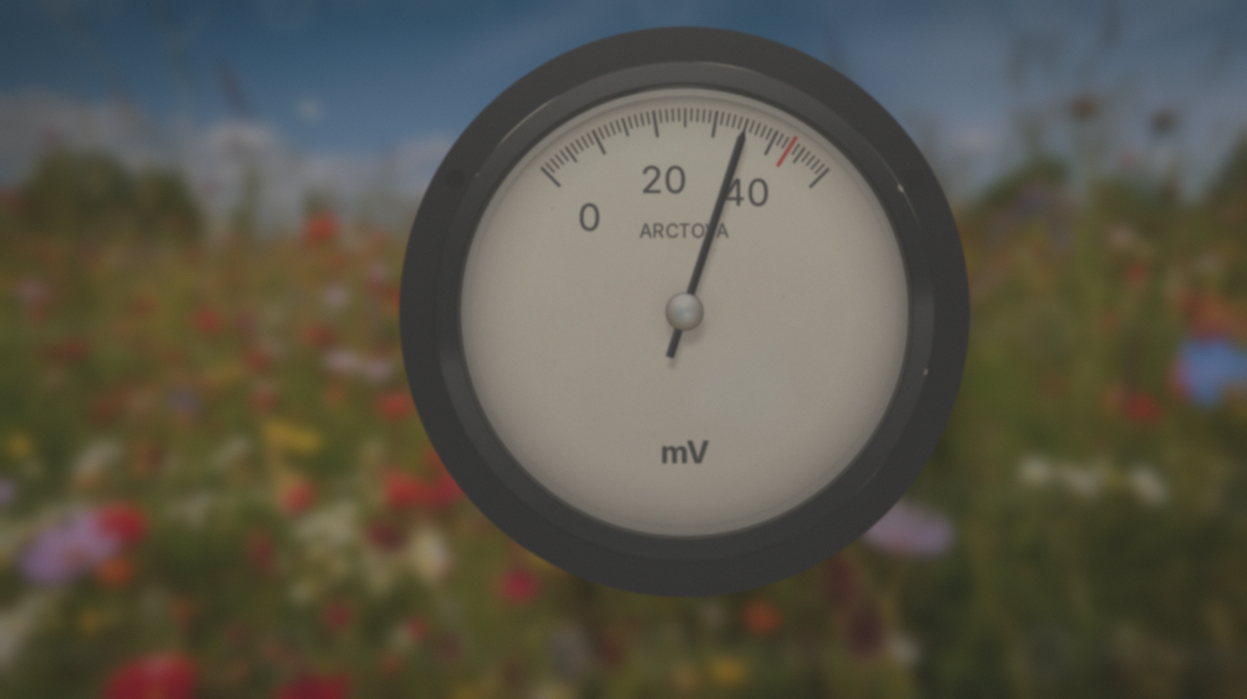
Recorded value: value=35 unit=mV
